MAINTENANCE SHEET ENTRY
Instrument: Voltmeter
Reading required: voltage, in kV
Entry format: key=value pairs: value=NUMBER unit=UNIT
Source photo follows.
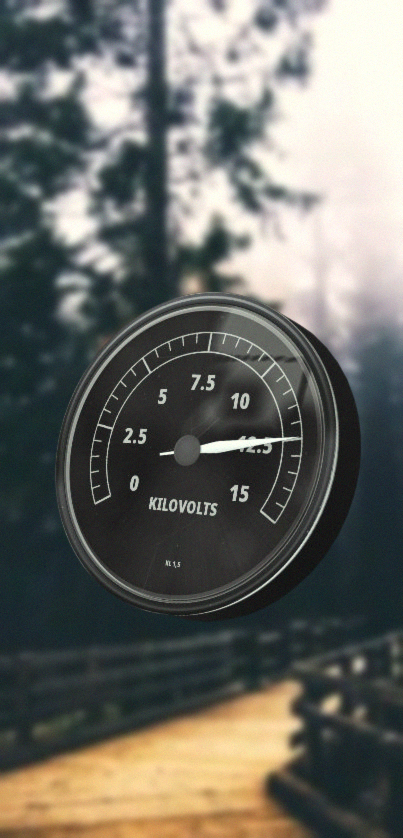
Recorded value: value=12.5 unit=kV
